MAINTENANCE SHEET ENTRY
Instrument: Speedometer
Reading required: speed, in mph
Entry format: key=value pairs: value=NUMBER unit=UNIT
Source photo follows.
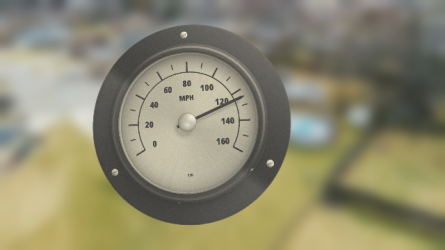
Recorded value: value=125 unit=mph
